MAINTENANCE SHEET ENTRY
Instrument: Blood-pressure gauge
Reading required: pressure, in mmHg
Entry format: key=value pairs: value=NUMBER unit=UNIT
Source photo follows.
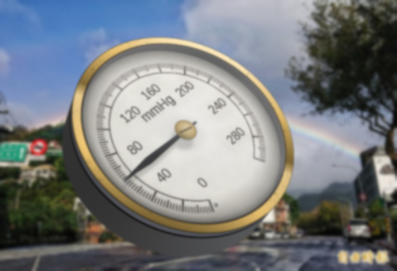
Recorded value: value=60 unit=mmHg
